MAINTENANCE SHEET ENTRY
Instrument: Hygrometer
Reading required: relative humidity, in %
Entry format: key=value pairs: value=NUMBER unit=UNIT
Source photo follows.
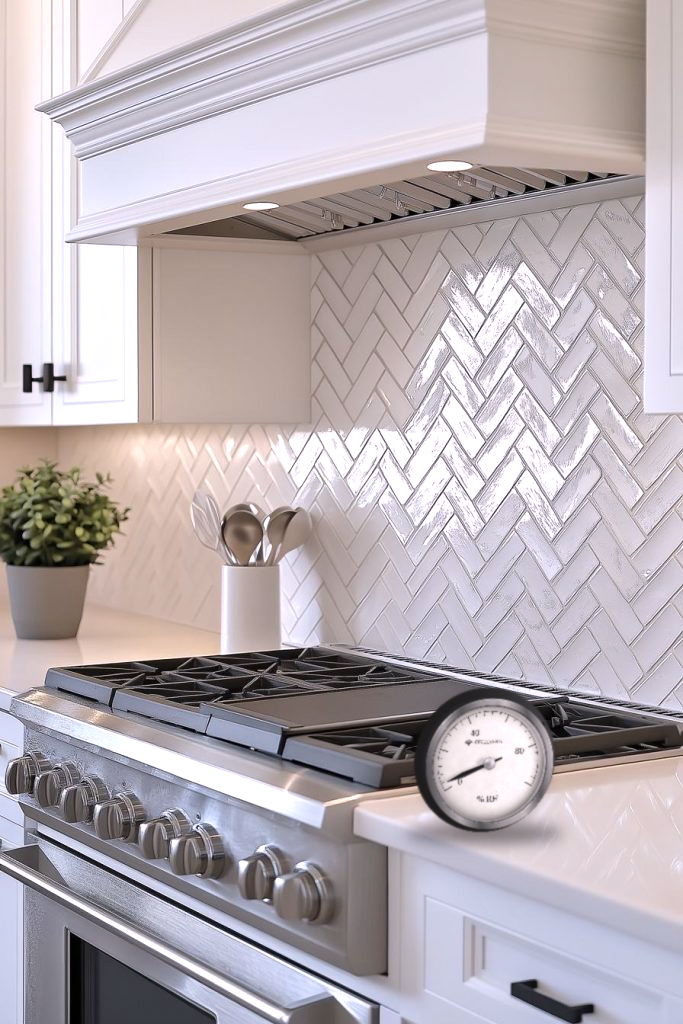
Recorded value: value=4 unit=%
